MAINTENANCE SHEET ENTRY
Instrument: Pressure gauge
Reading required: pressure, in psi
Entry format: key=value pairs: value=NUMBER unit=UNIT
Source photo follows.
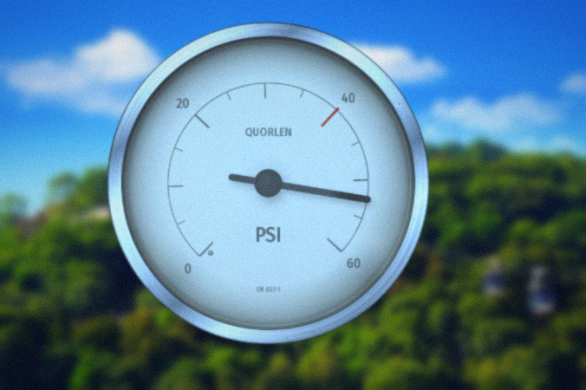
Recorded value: value=52.5 unit=psi
